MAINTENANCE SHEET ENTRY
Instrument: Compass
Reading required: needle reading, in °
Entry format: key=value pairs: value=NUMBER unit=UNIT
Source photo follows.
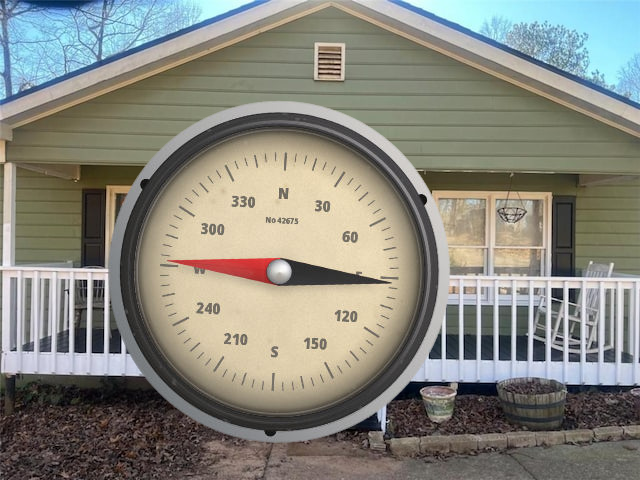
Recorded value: value=272.5 unit=°
